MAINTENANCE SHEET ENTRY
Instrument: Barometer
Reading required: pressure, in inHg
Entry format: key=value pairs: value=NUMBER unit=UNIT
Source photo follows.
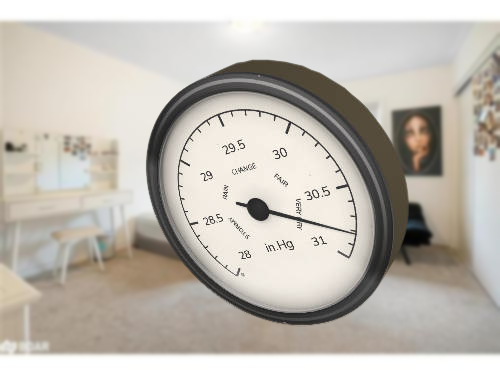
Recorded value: value=30.8 unit=inHg
